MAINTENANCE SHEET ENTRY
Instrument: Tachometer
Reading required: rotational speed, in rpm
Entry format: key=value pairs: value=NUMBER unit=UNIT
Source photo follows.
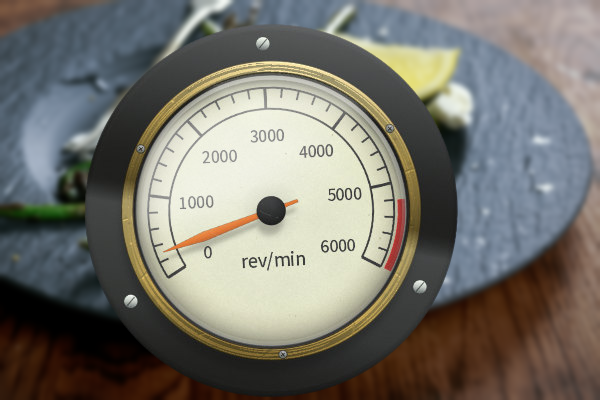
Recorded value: value=300 unit=rpm
